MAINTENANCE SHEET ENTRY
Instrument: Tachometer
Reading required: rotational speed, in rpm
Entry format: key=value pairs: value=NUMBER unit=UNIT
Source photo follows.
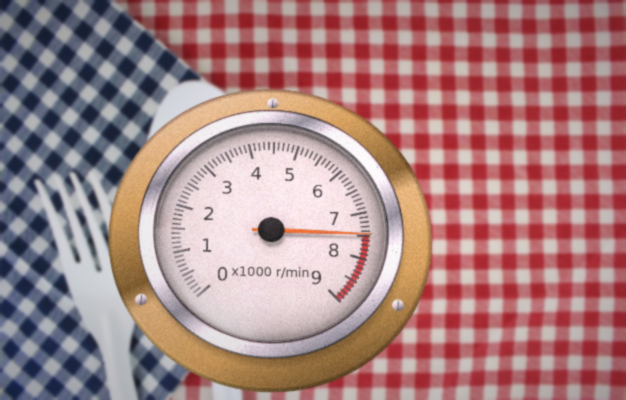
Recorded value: value=7500 unit=rpm
